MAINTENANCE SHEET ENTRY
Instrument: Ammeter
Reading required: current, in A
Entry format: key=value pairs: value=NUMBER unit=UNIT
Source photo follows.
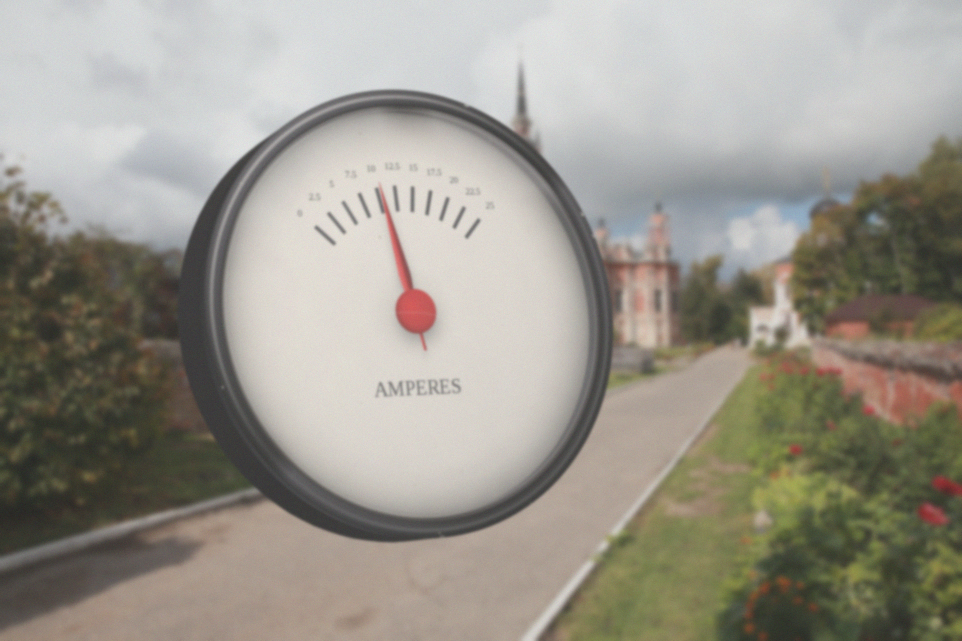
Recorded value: value=10 unit=A
